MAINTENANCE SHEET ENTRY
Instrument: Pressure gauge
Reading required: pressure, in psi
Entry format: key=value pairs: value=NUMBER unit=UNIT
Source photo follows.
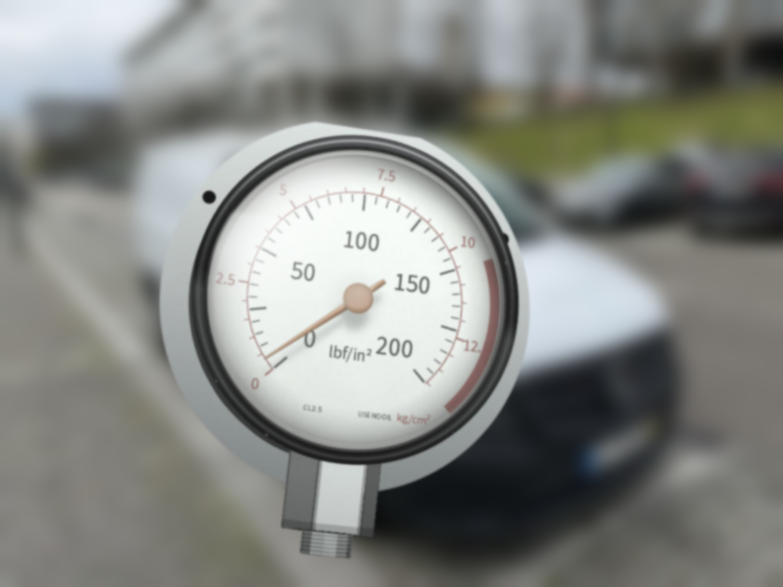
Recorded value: value=5 unit=psi
